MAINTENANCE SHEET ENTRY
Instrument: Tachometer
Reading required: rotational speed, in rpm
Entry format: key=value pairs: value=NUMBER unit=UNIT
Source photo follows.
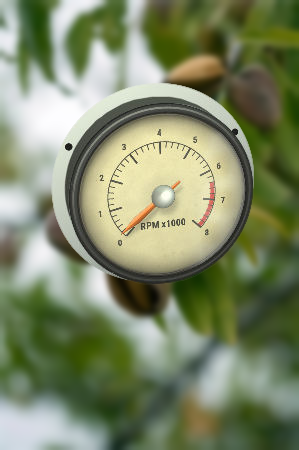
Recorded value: value=200 unit=rpm
